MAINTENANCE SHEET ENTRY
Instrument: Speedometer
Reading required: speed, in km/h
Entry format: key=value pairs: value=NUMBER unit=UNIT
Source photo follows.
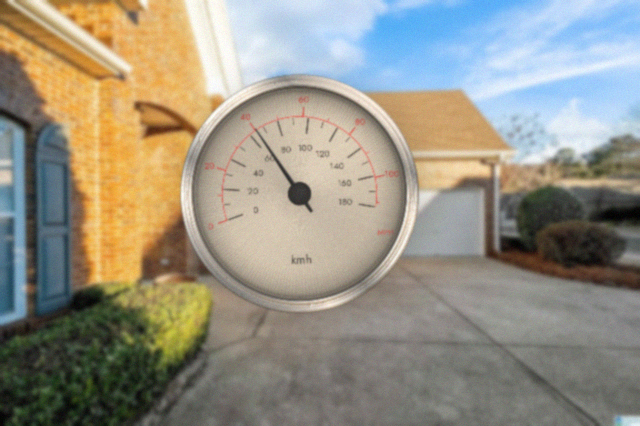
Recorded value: value=65 unit=km/h
